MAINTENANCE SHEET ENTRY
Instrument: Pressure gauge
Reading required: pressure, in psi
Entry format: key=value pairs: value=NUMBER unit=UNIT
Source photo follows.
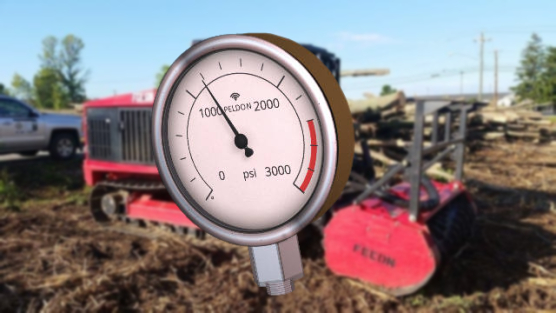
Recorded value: value=1200 unit=psi
